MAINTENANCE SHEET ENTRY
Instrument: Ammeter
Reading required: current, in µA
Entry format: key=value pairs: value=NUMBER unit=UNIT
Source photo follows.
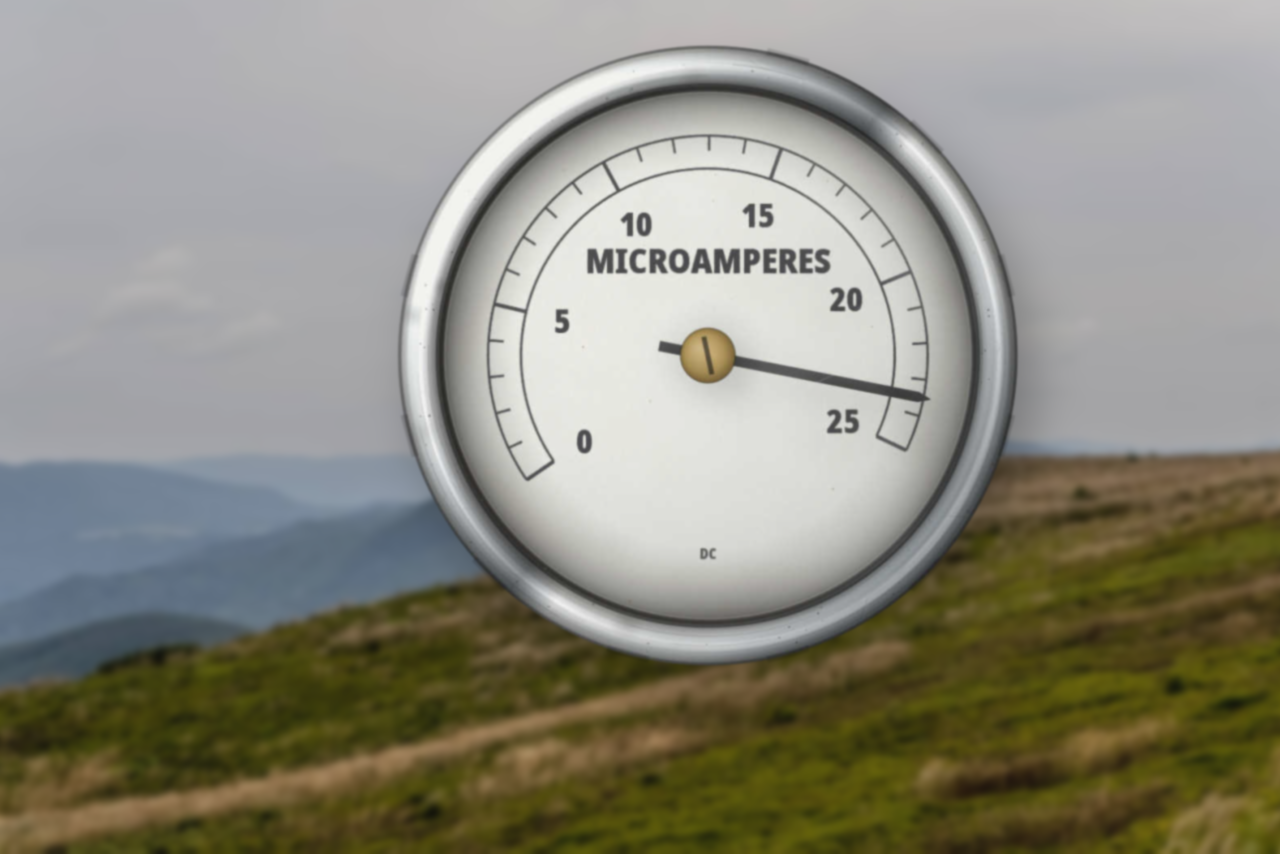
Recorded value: value=23.5 unit=µA
